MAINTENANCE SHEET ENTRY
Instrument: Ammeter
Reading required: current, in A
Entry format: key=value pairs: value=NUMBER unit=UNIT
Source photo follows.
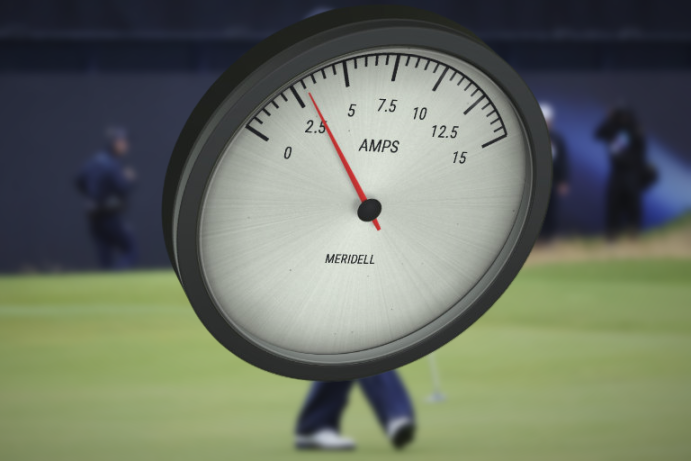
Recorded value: value=3 unit=A
